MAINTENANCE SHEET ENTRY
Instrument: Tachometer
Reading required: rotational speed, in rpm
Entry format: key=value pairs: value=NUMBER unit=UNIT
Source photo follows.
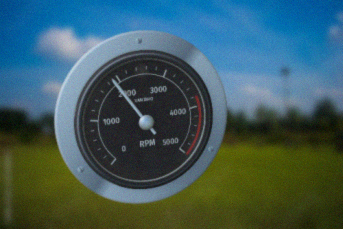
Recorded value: value=1900 unit=rpm
